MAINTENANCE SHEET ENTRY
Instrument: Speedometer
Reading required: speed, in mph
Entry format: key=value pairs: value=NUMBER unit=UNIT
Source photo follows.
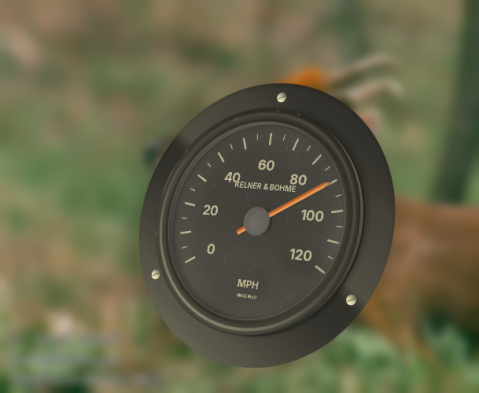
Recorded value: value=90 unit=mph
